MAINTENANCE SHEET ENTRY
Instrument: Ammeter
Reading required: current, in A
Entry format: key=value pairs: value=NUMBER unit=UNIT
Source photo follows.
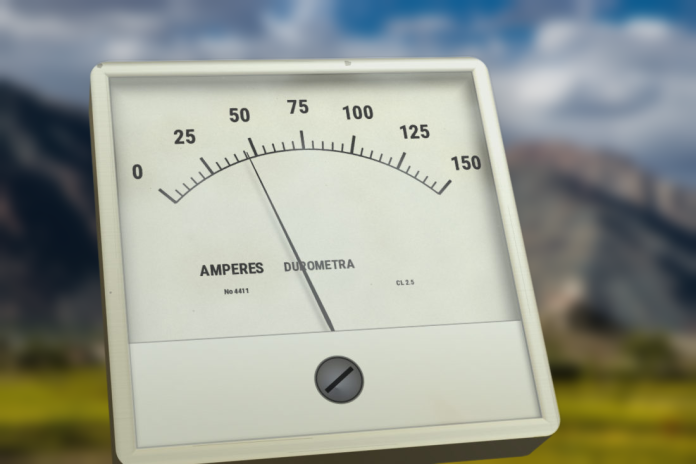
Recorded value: value=45 unit=A
